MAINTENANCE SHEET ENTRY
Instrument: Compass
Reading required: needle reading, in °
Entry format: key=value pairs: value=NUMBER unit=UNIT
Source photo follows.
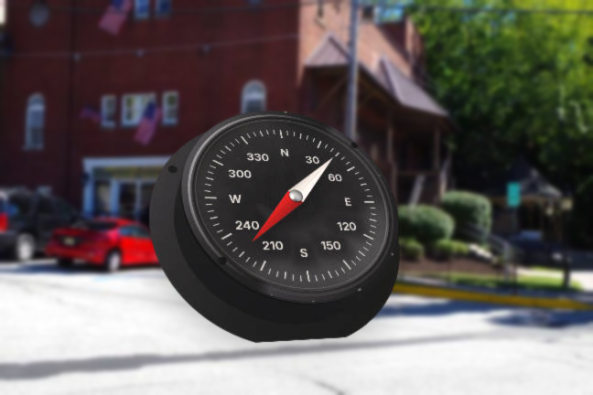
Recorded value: value=225 unit=°
